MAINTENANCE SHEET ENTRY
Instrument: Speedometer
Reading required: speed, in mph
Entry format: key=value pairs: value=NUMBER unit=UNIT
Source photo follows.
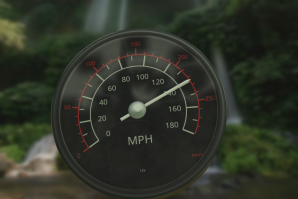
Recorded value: value=140 unit=mph
